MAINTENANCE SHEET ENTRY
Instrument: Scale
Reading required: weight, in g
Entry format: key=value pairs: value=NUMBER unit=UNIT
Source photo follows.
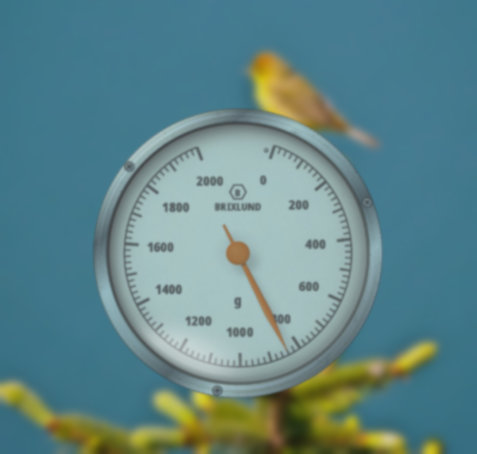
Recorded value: value=840 unit=g
